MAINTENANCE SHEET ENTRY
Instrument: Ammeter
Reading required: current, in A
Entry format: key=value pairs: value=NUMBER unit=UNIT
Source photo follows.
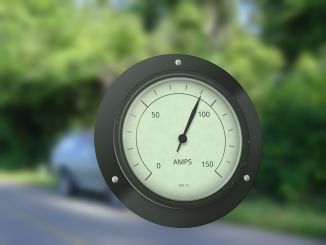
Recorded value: value=90 unit=A
